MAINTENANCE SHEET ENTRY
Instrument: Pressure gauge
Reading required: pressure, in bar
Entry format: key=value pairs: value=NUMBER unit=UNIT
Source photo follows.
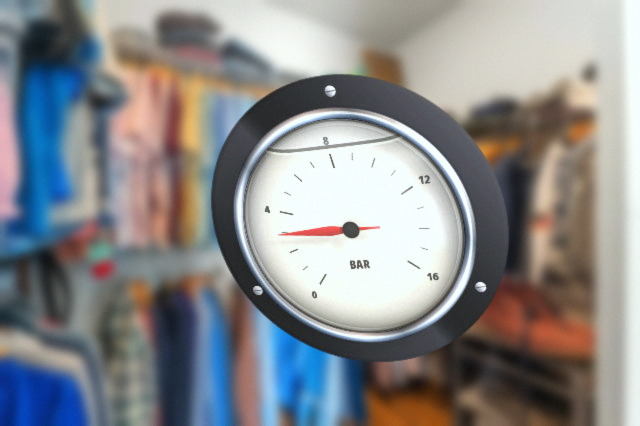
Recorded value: value=3 unit=bar
